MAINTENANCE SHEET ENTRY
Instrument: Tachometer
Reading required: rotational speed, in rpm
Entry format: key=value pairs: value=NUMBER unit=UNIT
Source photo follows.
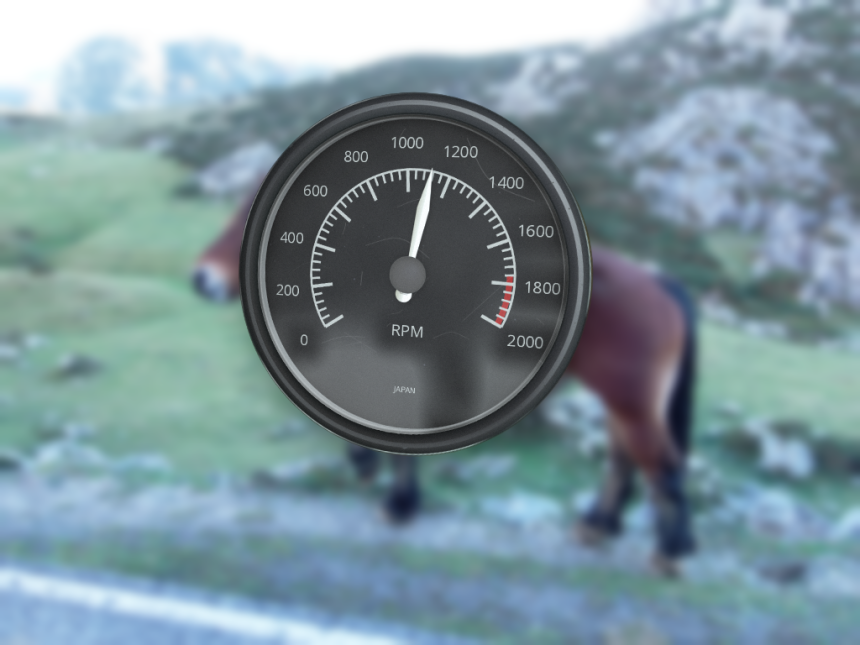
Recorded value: value=1120 unit=rpm
